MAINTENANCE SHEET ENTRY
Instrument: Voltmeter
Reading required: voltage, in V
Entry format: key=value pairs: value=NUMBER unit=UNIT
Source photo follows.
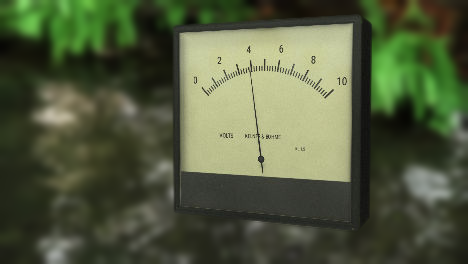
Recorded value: value=4 unit=V
